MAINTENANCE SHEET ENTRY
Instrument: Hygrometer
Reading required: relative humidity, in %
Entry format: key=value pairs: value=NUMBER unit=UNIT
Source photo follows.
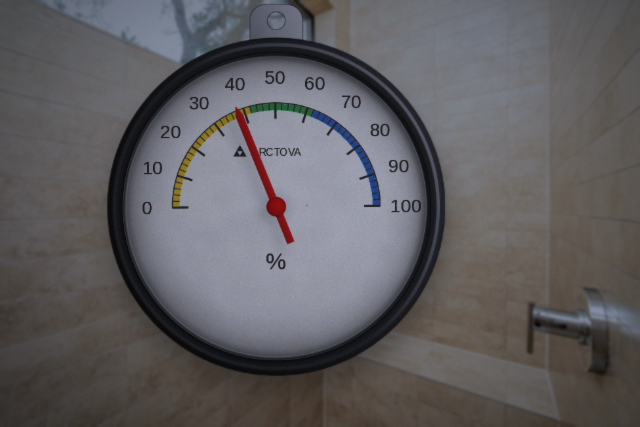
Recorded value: value=38 unit=%
